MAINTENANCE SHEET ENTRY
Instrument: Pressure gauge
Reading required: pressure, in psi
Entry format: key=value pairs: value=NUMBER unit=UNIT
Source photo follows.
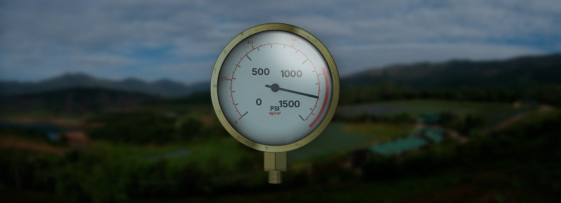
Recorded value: value=1300 unit=psi
